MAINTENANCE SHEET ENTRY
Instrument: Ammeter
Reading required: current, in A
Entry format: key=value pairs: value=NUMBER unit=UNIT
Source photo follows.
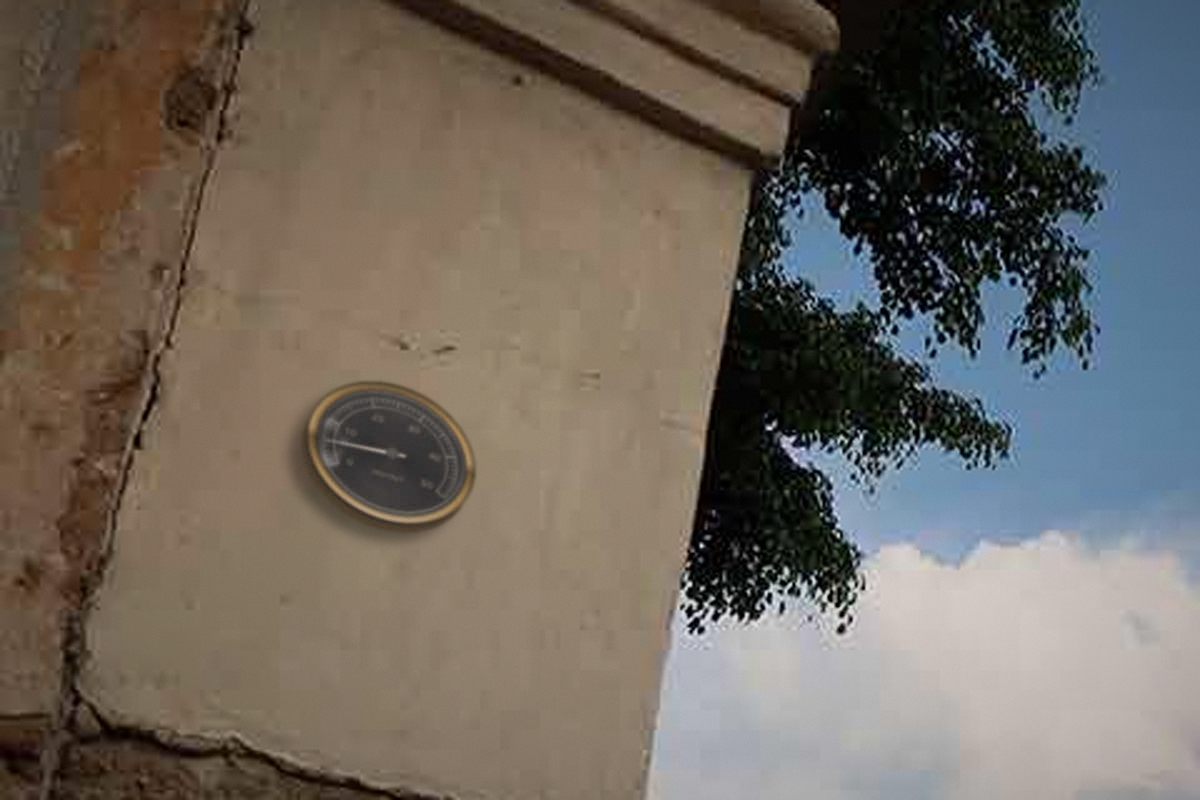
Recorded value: value=5 unit=A
